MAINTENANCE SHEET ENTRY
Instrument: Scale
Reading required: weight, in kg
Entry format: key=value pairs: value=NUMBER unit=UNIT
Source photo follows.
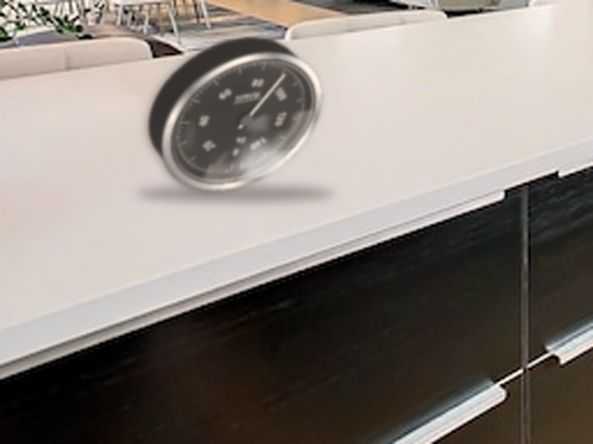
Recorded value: value=90 unit=kg
